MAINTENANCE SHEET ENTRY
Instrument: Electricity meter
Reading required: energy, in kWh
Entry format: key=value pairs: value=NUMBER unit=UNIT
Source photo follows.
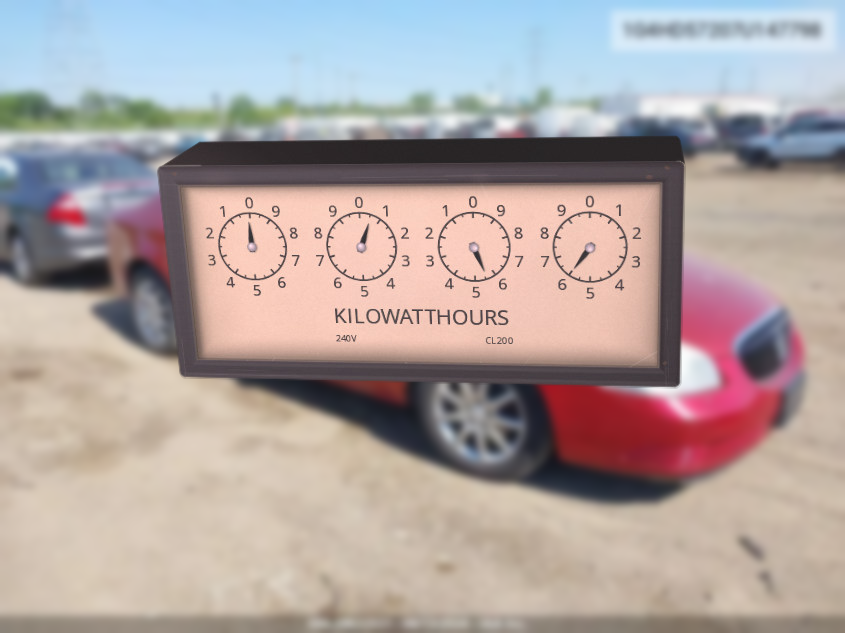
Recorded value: value=56 unit=kWh
